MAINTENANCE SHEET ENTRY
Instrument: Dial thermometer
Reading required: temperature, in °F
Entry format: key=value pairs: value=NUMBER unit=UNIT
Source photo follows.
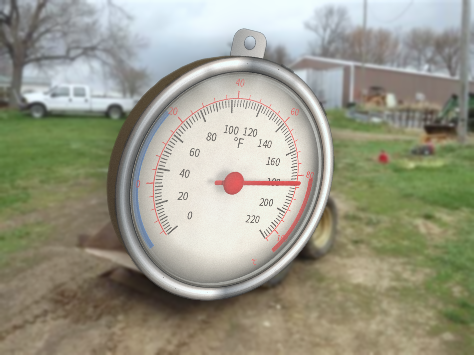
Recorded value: value=180 unit=°F
